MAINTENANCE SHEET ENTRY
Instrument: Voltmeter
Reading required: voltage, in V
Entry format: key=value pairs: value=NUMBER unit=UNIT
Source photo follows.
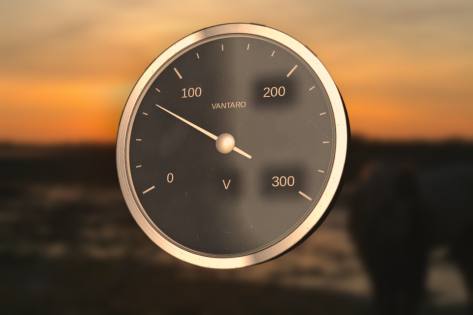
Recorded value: value=70 unit=V
